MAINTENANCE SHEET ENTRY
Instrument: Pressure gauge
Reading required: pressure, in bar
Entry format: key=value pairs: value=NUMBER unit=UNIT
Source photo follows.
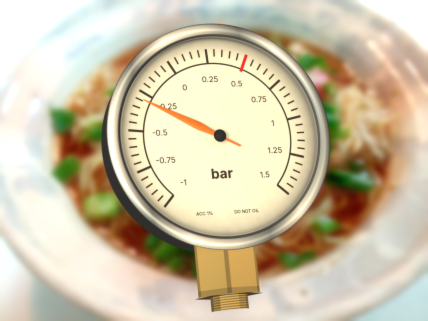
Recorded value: value=-0.3 unit=bar
